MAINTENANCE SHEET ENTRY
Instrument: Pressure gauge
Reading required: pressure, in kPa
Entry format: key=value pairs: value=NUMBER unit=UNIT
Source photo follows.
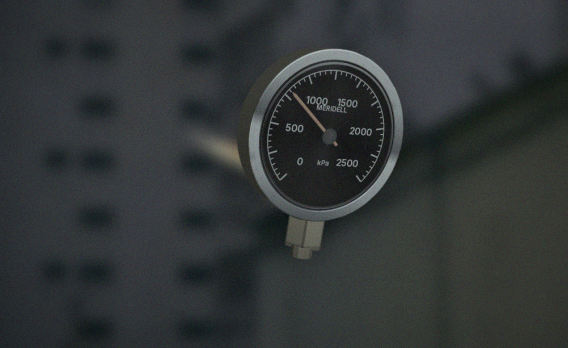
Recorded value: value=800 unit=kPa
